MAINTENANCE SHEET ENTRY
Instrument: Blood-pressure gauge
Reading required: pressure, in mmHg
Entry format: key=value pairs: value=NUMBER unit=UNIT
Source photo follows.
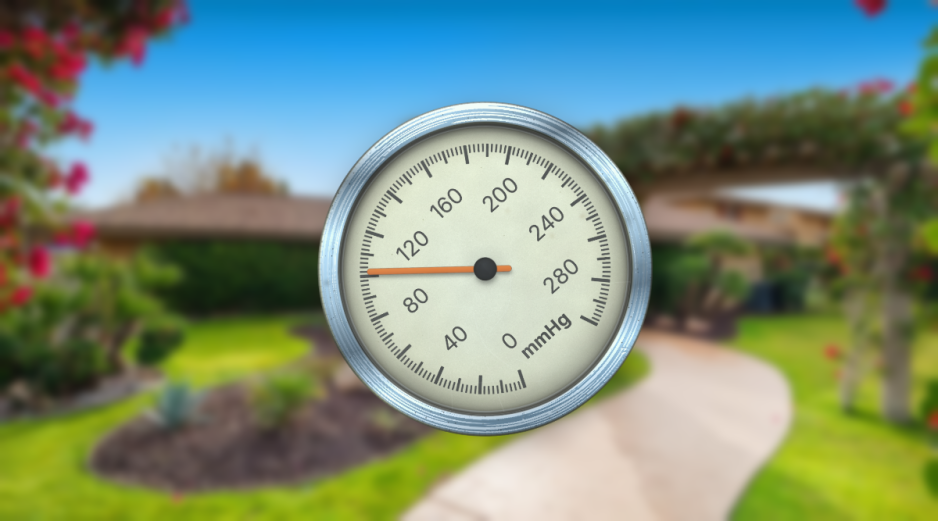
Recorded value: value=102 unit=mmHg
